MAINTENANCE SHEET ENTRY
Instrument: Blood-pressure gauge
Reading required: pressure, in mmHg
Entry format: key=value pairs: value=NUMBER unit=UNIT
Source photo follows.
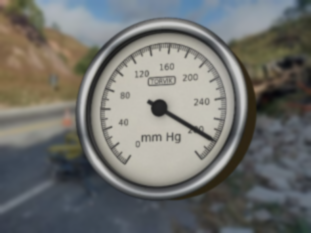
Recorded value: value=280 unit=mmHg
